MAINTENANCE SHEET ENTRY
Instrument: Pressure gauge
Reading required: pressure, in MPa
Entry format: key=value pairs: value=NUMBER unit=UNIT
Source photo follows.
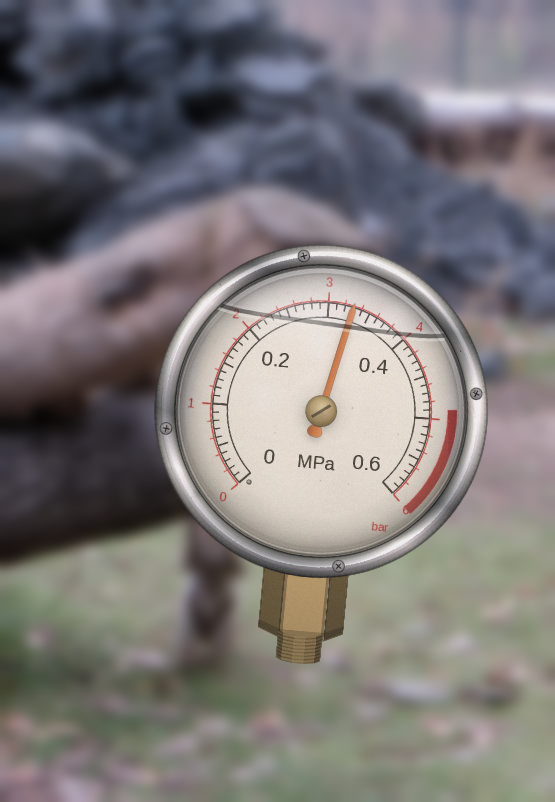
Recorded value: value=0.33 unit=MPa
